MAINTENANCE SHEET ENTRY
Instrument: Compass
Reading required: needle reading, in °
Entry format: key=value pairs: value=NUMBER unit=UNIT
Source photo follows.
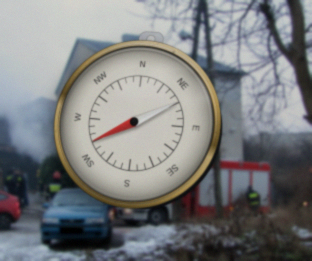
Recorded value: value=240 unit=°
